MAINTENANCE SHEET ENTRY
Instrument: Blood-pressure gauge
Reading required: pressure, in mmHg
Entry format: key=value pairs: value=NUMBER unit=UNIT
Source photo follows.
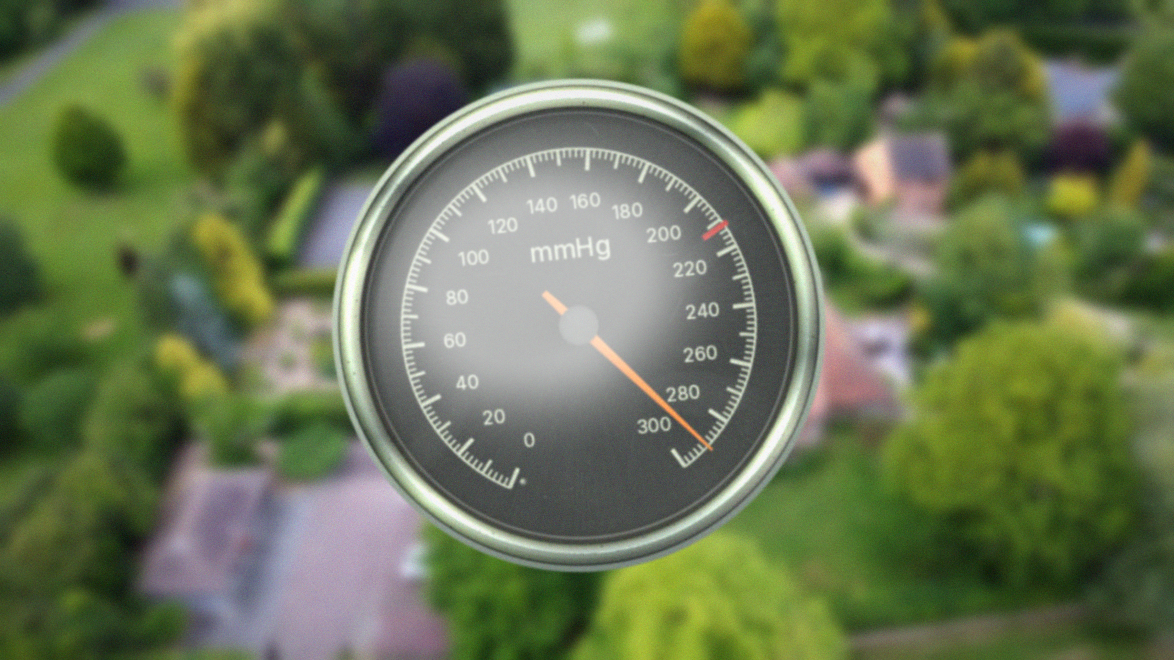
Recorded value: value=290 unit=mmHg
